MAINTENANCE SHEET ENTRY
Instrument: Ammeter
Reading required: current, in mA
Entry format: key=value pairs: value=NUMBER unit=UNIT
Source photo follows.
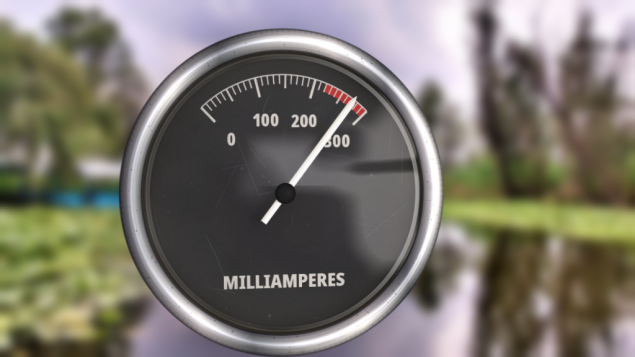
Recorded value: value=270 unit=mA
